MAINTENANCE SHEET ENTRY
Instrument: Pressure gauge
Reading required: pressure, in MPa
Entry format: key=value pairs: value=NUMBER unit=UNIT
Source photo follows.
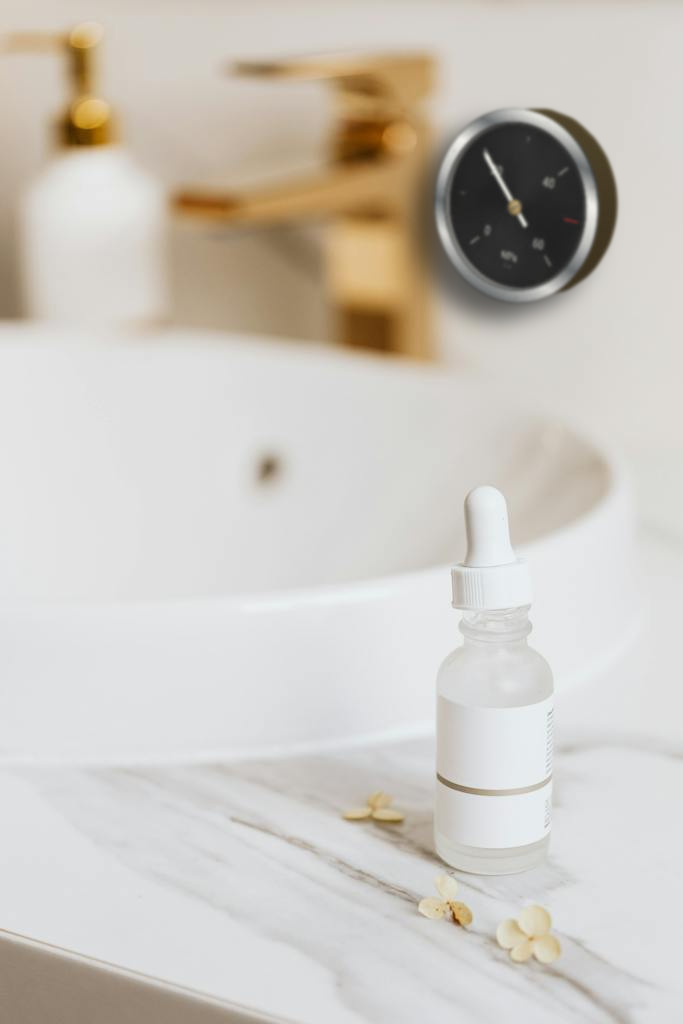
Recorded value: value=20 unit=MPa
